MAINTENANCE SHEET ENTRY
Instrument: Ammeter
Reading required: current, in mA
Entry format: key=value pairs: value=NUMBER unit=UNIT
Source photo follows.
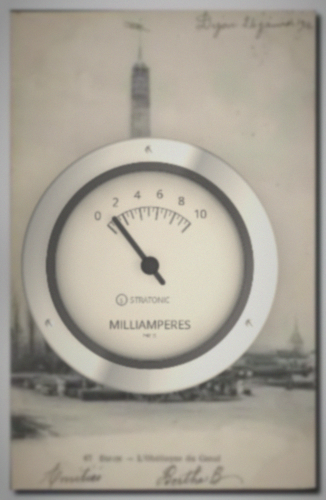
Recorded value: value=1 unit=mA
